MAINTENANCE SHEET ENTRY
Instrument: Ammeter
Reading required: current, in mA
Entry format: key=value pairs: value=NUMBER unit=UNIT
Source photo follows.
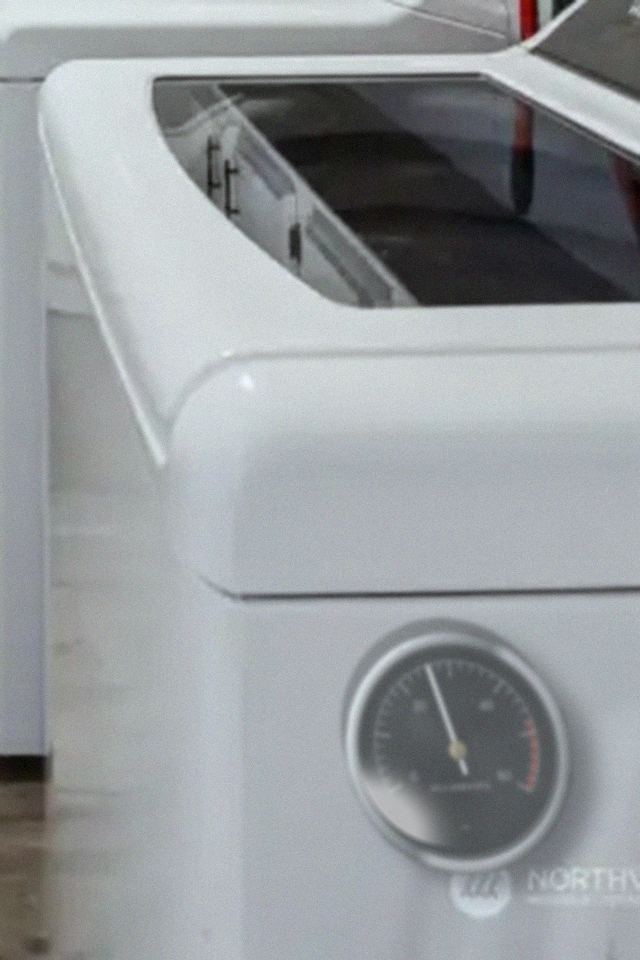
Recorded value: value=26 unit=mA
